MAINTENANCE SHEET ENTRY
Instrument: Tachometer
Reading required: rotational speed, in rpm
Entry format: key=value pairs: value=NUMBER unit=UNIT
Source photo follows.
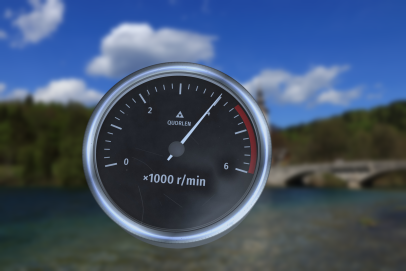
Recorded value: value=4000 unit=rpm
